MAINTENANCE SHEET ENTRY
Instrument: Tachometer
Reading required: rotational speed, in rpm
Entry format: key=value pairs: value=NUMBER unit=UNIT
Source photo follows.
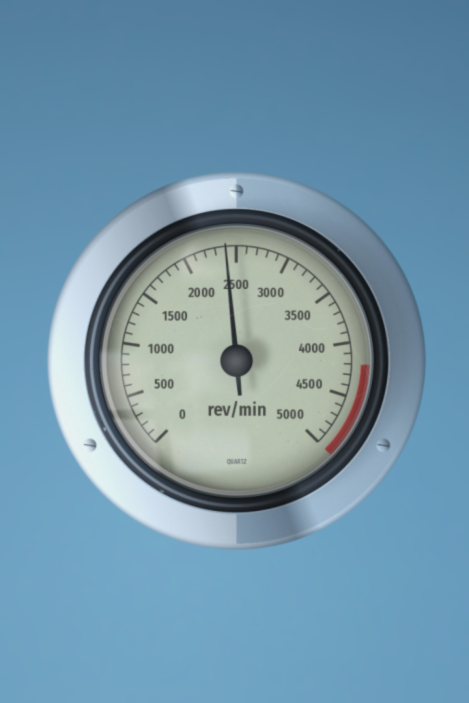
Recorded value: value=2400 unit=rpm
